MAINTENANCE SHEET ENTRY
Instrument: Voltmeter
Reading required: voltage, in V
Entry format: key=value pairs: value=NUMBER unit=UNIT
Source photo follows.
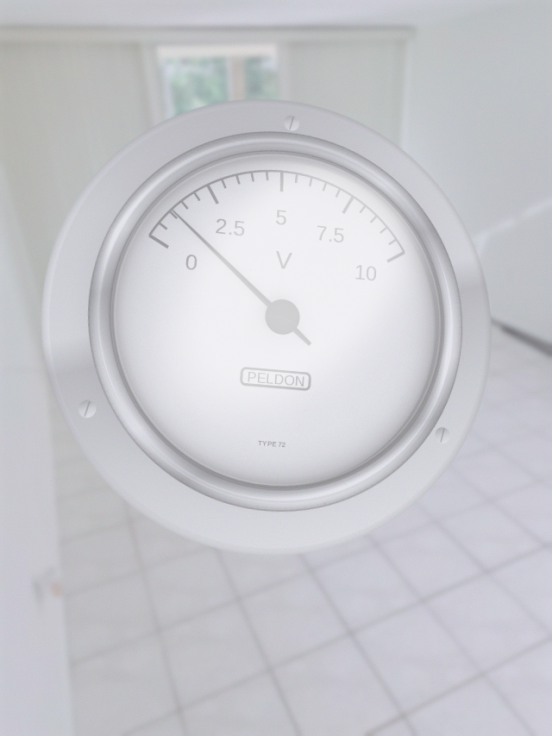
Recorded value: value=1 unit=V
